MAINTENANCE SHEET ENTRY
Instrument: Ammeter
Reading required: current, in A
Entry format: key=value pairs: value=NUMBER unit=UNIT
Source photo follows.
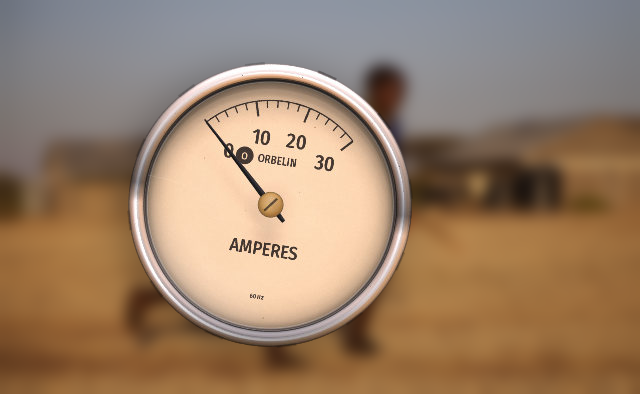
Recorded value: value=0 unit=A
